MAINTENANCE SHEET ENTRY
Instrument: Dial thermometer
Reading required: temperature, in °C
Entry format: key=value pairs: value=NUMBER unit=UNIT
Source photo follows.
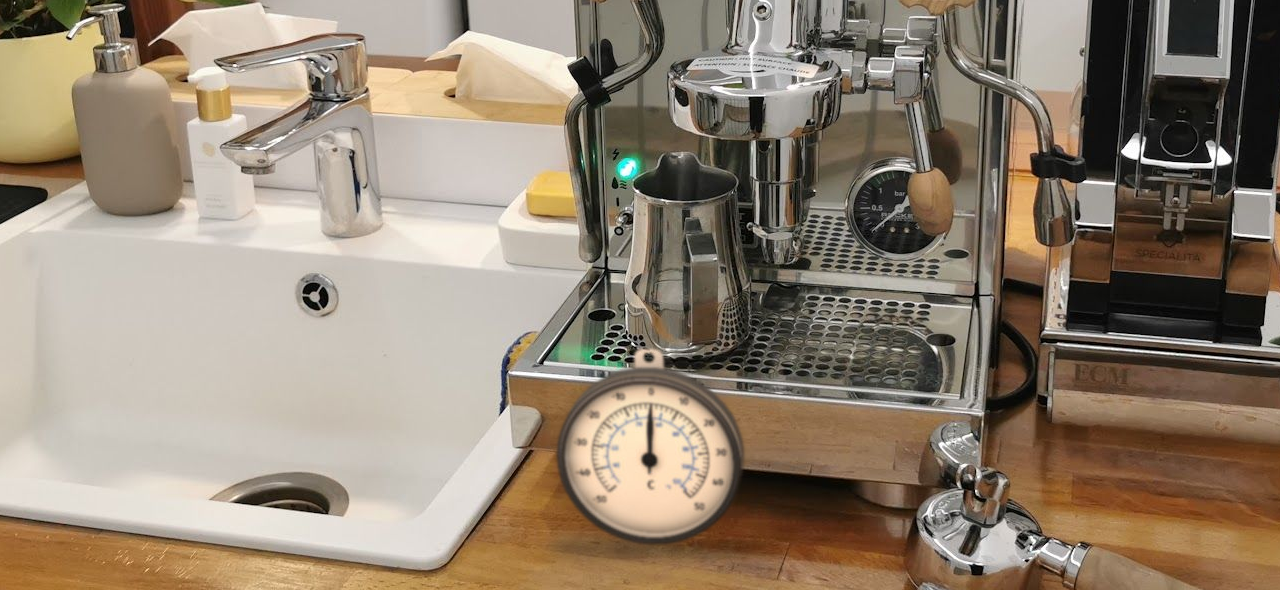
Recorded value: value=0 unit=°C
